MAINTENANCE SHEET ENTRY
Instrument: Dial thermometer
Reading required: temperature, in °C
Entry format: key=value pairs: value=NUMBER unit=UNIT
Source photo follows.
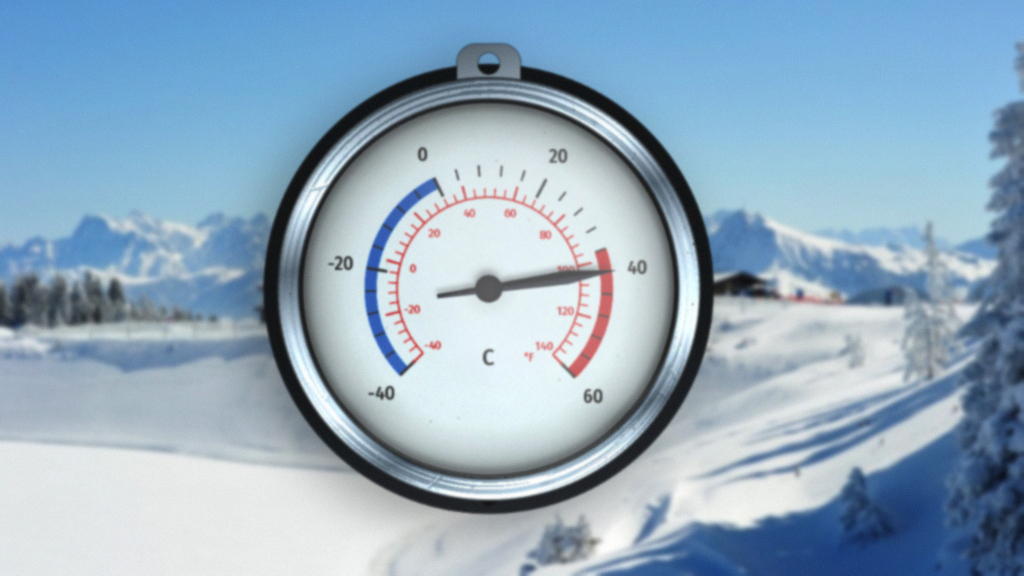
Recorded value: value=40 unit=°C
